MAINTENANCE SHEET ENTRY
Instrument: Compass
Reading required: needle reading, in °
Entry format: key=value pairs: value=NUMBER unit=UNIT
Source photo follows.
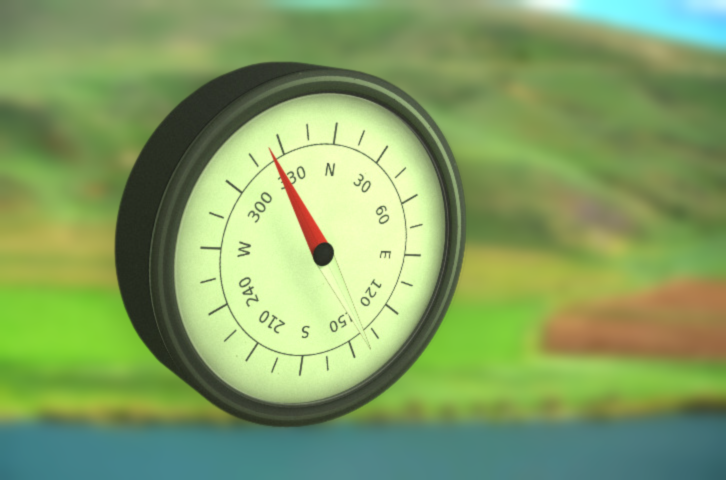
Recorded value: value=322.5 unit=°
